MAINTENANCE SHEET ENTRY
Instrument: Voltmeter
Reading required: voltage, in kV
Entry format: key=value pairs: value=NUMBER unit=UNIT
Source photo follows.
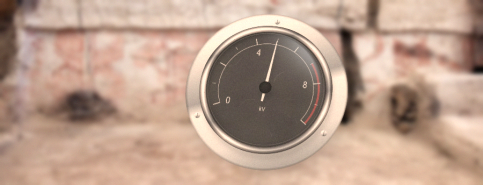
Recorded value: value=5 unit=kV
